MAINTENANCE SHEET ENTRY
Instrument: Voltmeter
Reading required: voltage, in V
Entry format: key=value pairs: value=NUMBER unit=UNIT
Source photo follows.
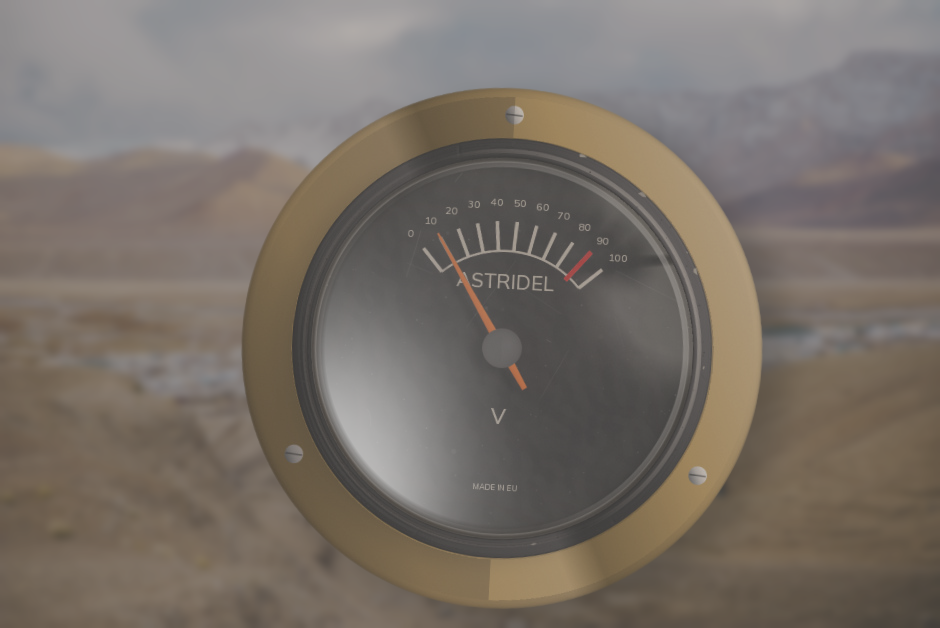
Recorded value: value=10 unit=V
